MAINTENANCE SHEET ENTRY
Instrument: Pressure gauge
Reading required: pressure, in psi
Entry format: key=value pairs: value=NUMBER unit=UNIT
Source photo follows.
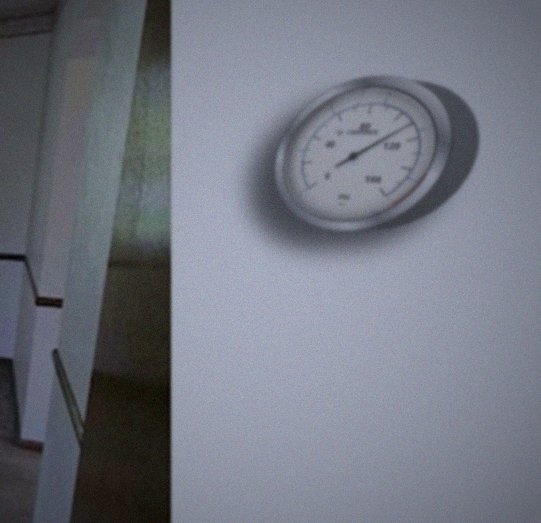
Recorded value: value=110 unit=psi
